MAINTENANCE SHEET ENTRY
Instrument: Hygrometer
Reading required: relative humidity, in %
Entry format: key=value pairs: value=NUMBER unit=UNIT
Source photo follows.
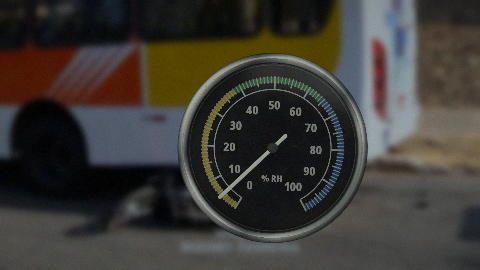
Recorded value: value=5 unit=%
